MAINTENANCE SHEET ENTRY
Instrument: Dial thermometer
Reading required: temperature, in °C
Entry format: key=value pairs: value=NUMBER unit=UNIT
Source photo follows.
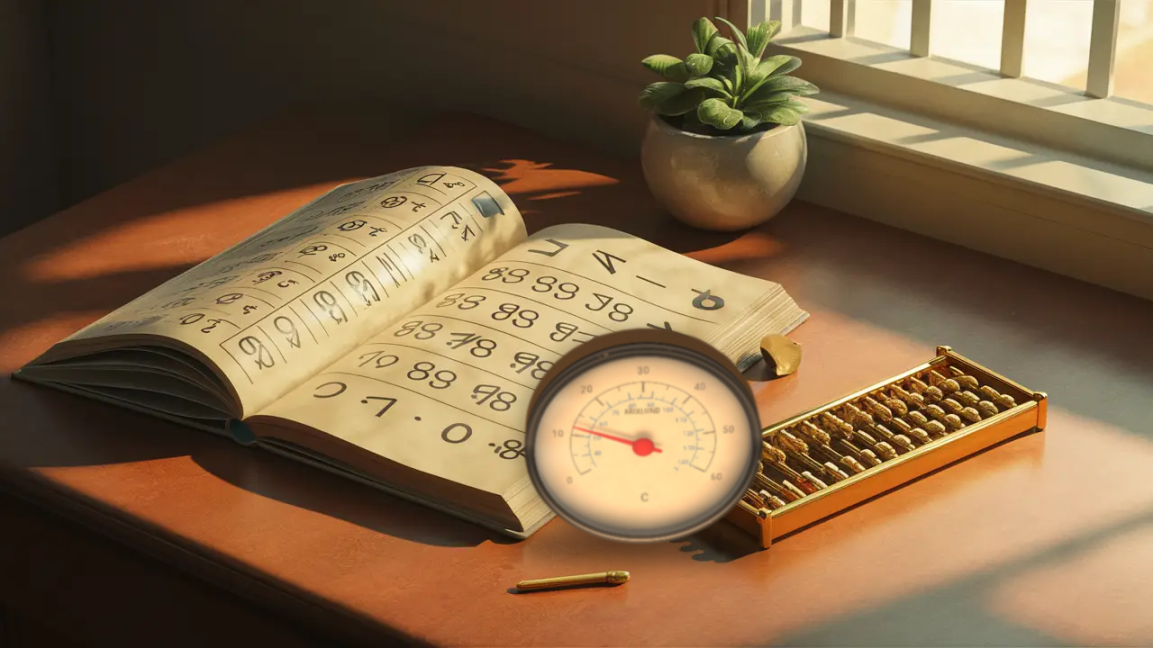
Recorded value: value=12.5 unit=°C
